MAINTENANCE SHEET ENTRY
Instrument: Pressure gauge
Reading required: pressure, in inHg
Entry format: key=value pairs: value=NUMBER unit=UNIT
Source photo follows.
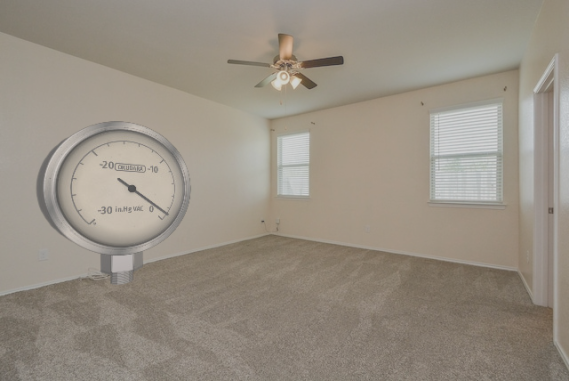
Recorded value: value=-1 unit=inHg
